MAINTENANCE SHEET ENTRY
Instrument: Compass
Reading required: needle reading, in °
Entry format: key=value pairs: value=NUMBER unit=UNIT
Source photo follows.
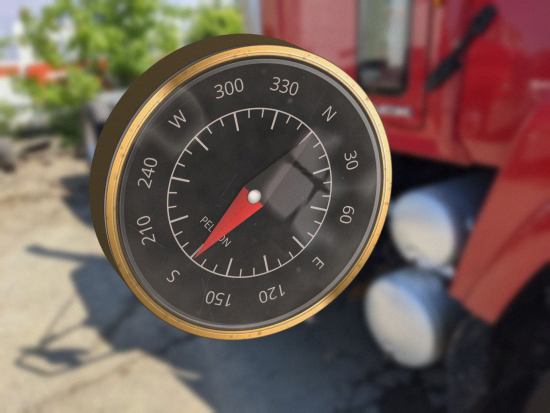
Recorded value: value=180 unit=°
